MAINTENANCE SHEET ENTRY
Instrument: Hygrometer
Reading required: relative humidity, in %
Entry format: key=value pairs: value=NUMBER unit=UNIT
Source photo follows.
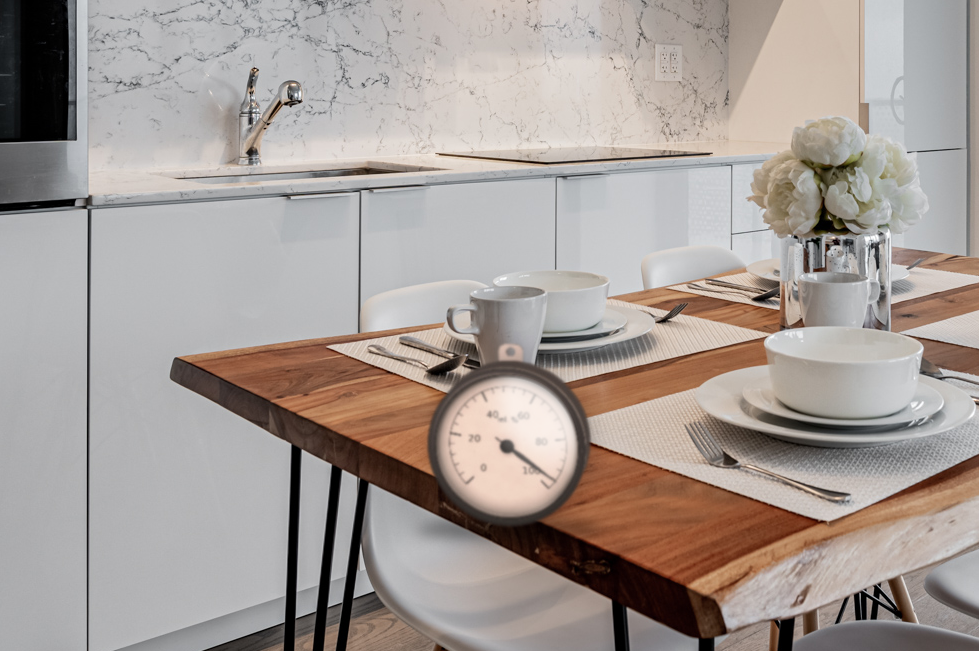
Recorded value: value=96 unit=%
